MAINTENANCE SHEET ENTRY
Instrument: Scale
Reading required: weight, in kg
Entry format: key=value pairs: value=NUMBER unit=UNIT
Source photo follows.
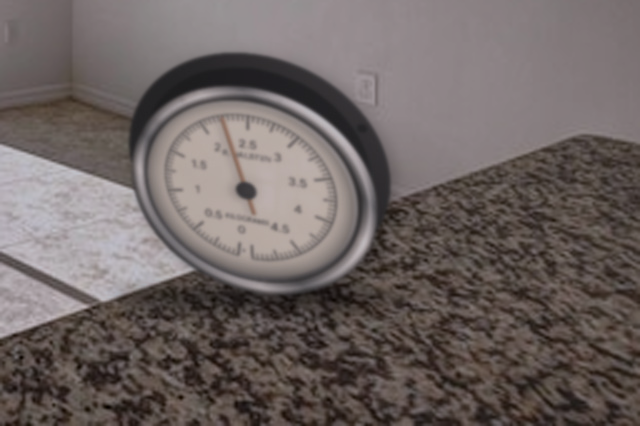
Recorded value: value=2.25 unit=kg
